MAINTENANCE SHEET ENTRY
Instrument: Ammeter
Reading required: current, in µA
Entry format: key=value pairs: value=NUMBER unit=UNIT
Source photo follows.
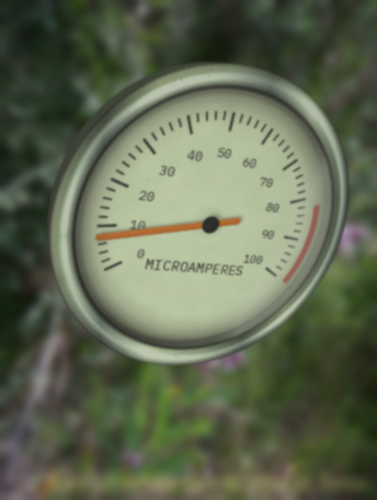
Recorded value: value=8 unit=µA
